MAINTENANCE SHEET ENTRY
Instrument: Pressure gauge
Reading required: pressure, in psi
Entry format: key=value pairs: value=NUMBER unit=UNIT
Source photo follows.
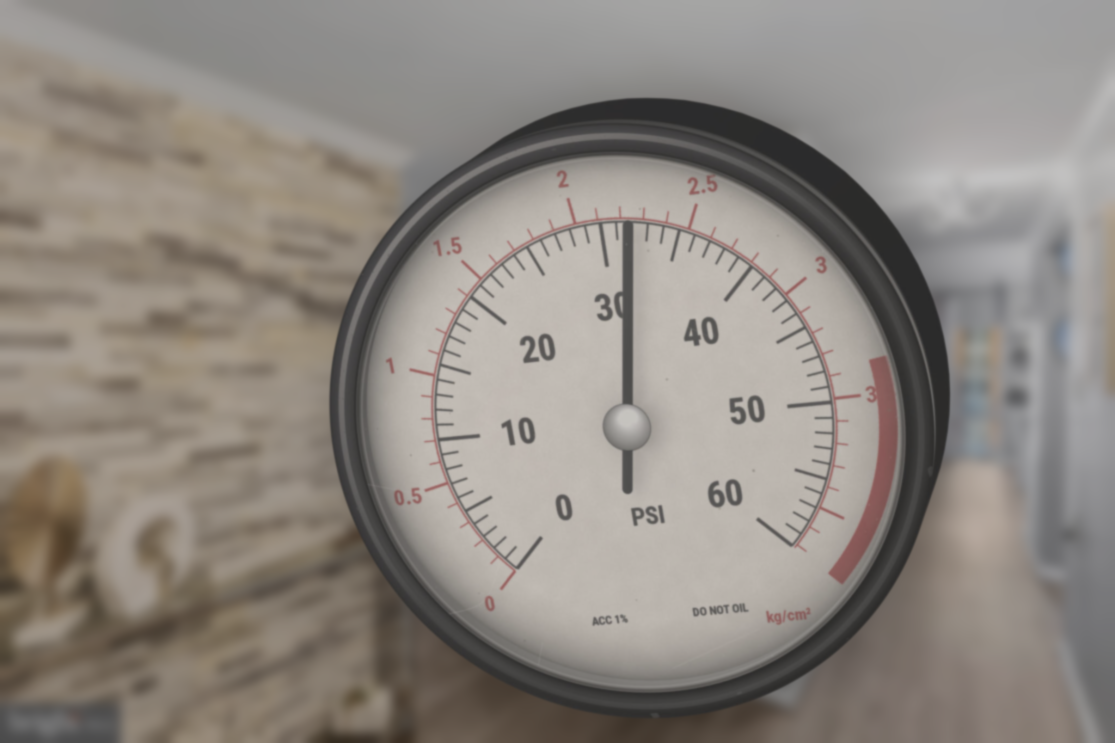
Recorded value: value=32 unit=psi
